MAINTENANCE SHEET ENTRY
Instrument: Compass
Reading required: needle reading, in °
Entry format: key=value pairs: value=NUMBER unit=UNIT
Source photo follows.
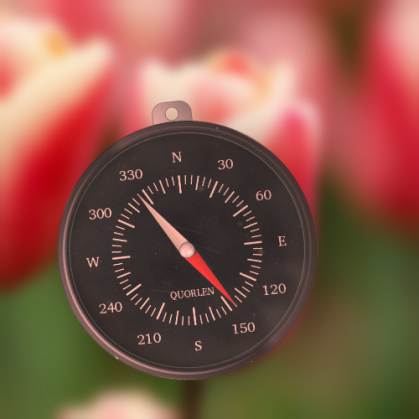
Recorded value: value=145 unit=°
